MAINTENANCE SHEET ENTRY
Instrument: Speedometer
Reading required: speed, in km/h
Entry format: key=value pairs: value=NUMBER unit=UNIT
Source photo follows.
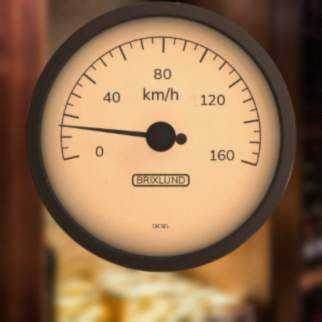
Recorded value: value=15 unit=km/h
